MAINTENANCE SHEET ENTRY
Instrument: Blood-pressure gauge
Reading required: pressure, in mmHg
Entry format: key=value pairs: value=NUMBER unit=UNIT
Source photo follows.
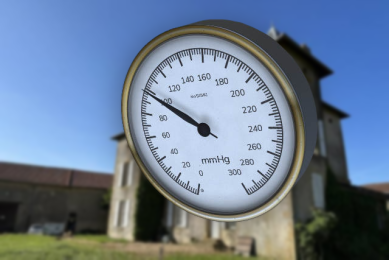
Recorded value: value=100 unit=mmHg
